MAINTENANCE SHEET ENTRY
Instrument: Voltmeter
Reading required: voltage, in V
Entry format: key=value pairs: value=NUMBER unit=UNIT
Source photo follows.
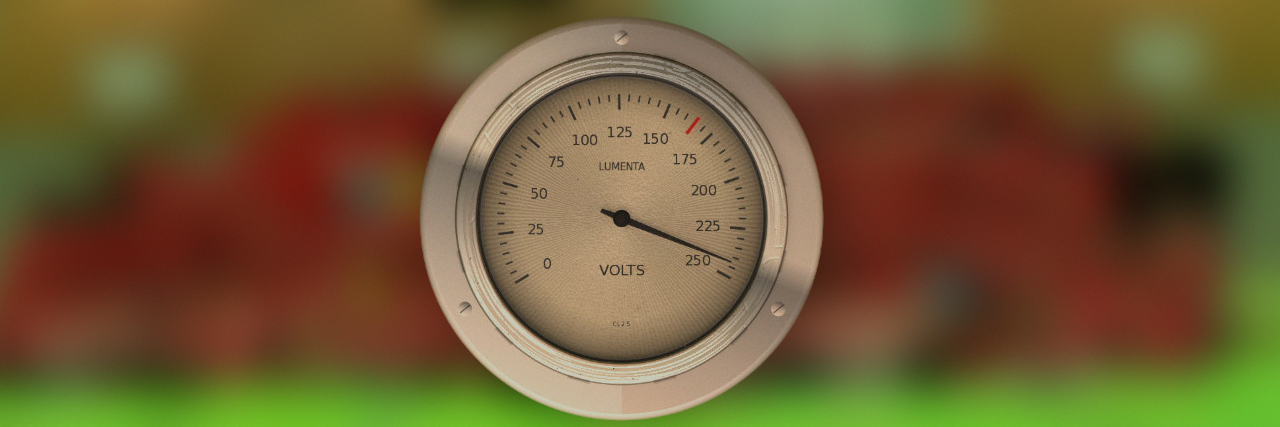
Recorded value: value=242.5 unit=V
